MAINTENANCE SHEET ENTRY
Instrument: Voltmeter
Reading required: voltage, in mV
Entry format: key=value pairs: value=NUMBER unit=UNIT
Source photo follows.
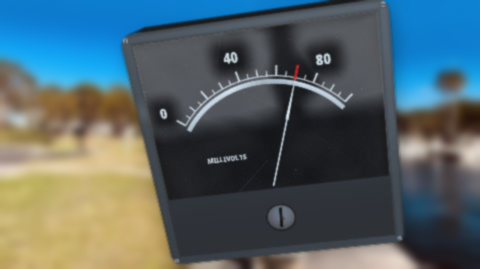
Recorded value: value=70 unit=mV
